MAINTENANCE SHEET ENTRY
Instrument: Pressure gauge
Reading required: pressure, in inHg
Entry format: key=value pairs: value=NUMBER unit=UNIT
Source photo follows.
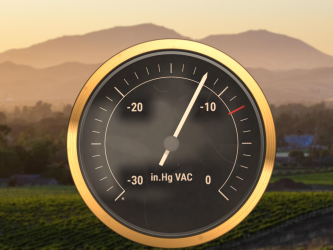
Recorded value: value=-12 unit=inHg
